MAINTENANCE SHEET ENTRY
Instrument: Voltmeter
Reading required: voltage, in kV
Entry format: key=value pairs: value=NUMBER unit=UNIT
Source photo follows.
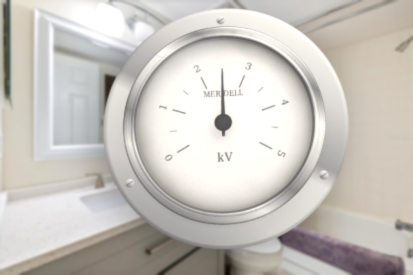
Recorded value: value=2.5 unit=kV
